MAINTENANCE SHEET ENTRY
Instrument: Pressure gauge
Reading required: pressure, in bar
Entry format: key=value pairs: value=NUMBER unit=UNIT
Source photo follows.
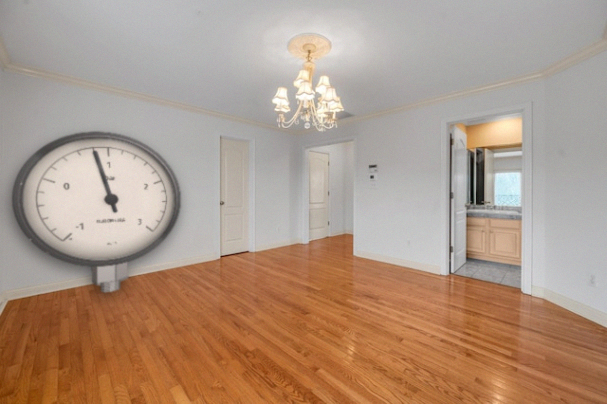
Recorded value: value=0.8 unit=bar
